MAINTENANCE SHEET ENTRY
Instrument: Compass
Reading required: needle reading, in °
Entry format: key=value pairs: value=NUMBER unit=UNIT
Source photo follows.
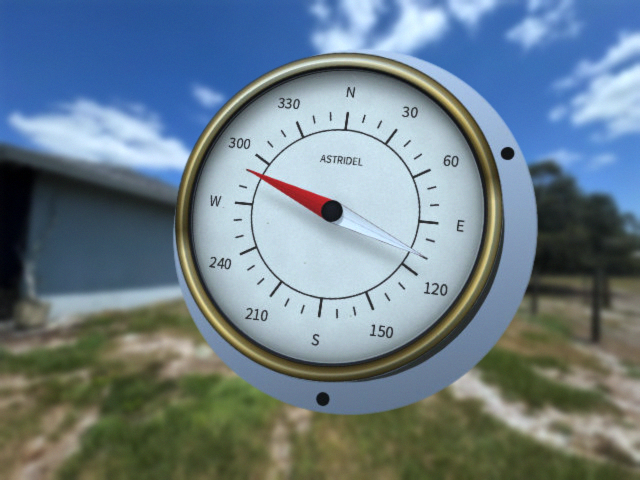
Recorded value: value=290 unit=°
